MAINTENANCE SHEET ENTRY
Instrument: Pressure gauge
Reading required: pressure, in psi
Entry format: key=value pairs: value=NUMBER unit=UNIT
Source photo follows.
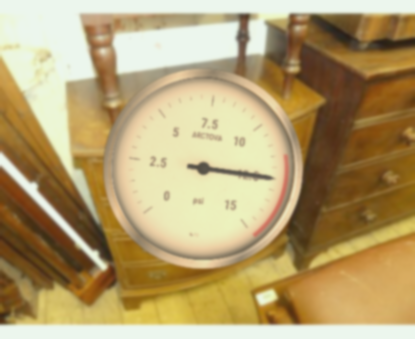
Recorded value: value=12.5 unit=psi
